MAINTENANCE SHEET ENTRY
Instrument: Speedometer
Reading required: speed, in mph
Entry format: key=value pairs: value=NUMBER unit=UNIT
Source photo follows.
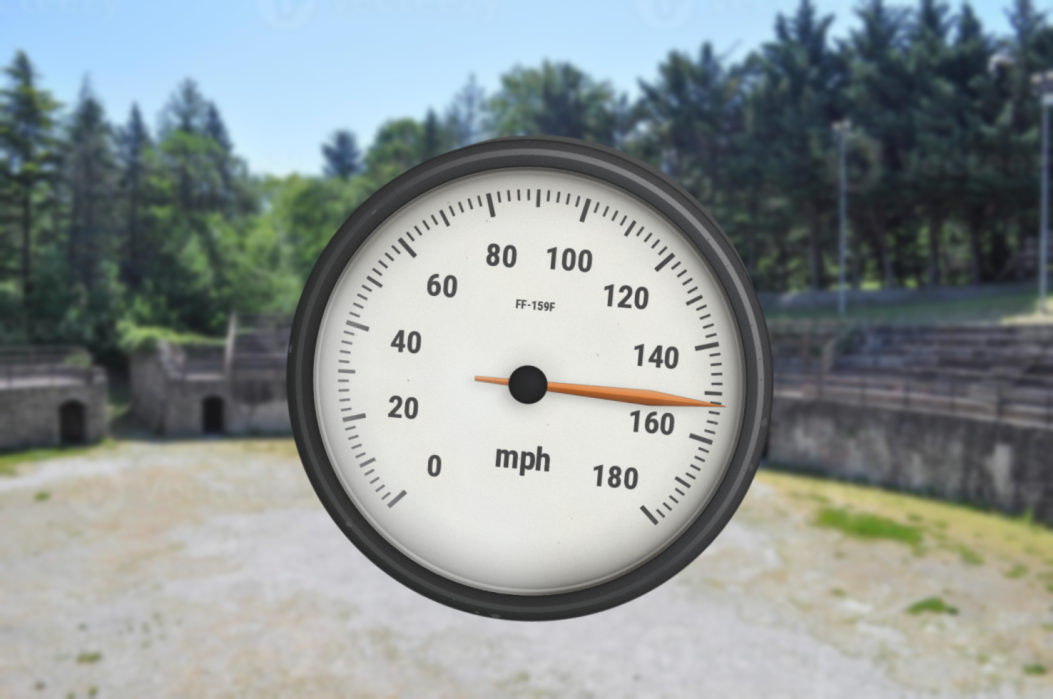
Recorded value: value=152 unit=mph
